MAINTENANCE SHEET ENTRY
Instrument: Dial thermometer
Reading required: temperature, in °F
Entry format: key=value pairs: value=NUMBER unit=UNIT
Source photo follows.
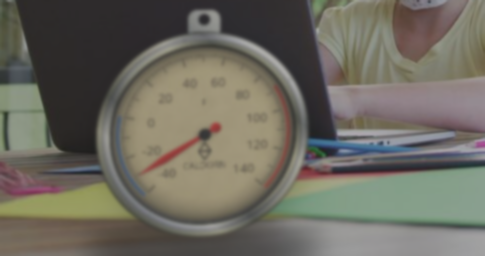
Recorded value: value=-30 unit=°F
